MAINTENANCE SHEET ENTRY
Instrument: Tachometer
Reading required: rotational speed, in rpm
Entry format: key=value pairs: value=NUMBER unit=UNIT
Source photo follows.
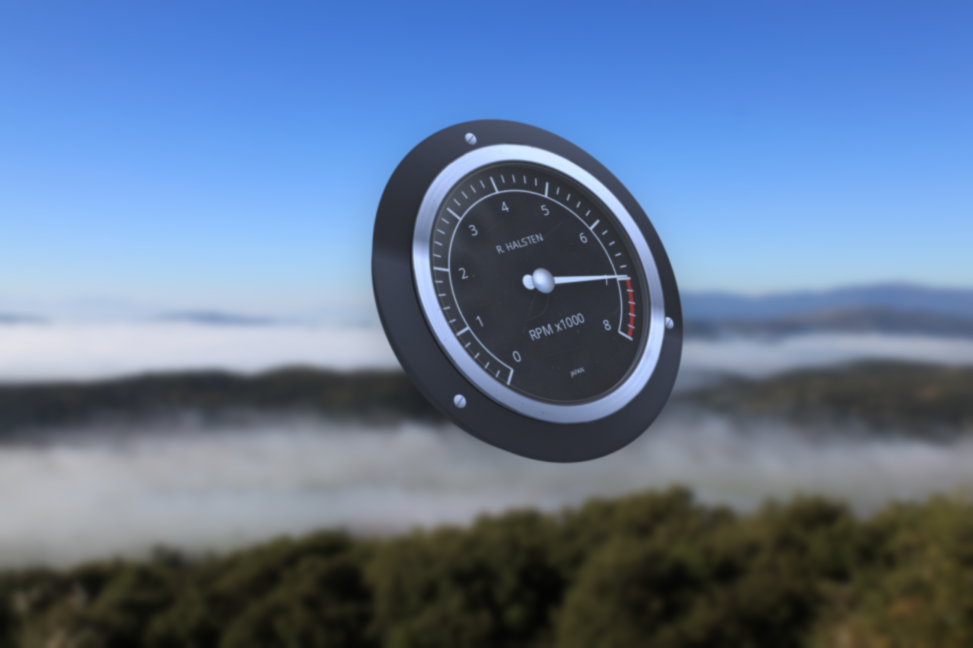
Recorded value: value=7000 unit=rpm
